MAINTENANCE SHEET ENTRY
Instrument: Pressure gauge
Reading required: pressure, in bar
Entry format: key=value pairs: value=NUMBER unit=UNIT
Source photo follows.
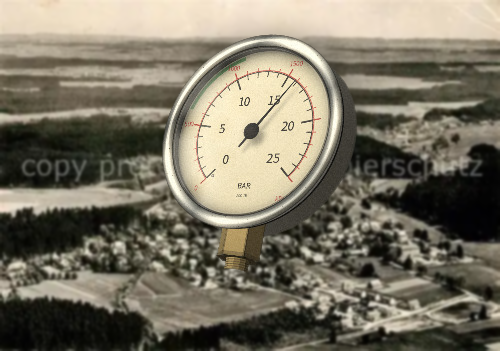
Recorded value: value=16 unit=bar
